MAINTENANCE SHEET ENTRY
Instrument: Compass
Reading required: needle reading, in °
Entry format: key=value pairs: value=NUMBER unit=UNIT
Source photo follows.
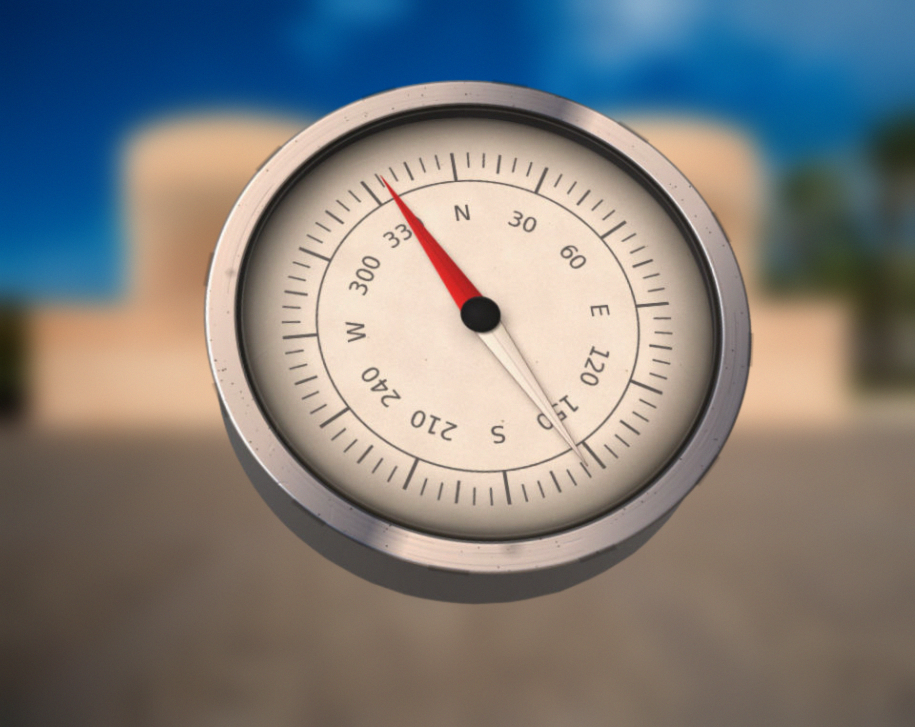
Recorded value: value=335 unit=°
